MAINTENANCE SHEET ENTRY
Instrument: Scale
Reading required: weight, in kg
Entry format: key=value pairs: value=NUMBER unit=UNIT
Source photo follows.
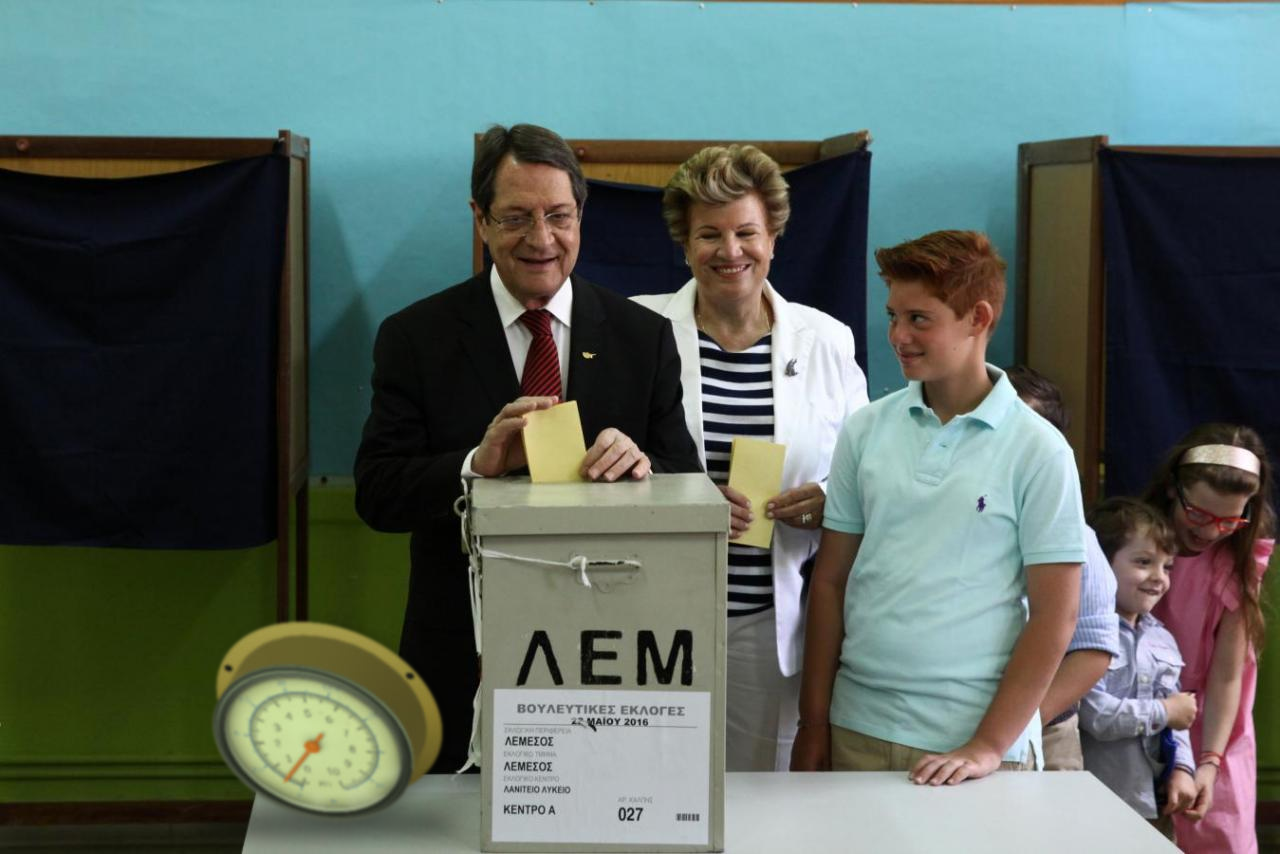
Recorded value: value=0.5 unit=kg
